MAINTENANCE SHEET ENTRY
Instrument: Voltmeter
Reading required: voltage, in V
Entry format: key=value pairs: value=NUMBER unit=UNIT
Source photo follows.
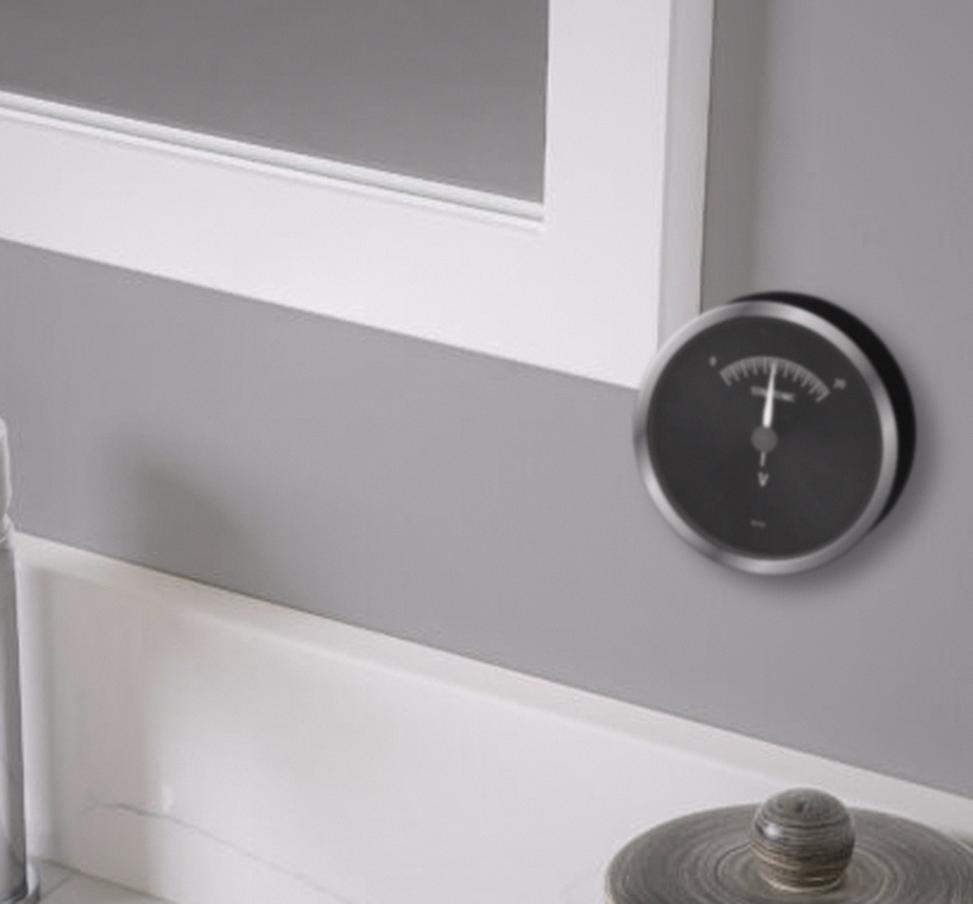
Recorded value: value=10 unit=V
